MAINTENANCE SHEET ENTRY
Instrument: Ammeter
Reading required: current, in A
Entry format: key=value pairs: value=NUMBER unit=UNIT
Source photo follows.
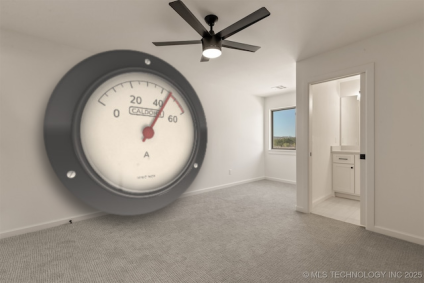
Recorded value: value=45 unit=A
